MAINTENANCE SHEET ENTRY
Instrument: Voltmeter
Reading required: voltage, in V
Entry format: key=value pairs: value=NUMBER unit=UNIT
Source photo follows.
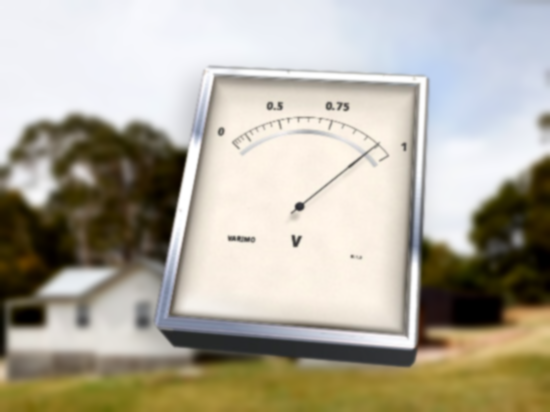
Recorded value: value=0.95 unit=V
